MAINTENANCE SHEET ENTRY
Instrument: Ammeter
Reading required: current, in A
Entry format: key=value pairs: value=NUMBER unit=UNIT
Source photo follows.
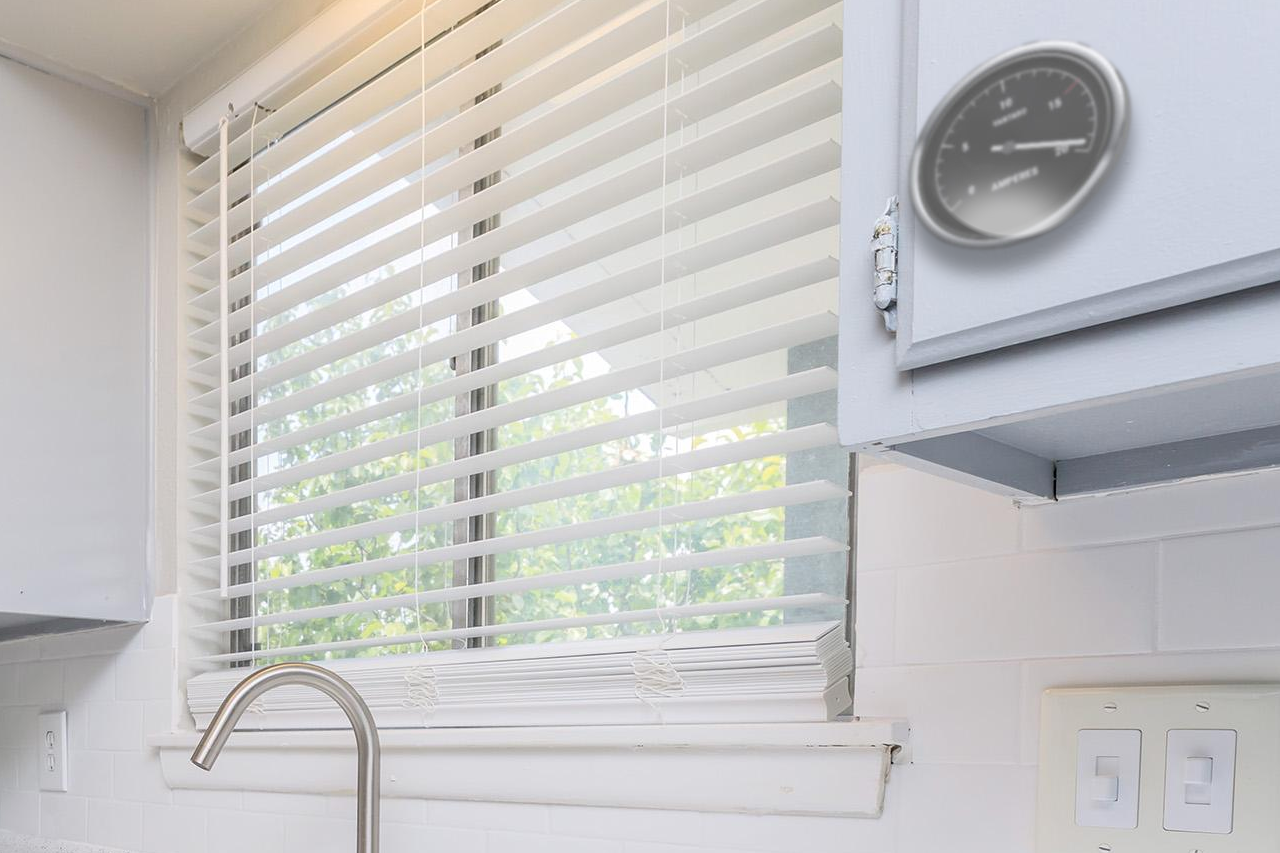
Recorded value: value=19.5 unit=A
